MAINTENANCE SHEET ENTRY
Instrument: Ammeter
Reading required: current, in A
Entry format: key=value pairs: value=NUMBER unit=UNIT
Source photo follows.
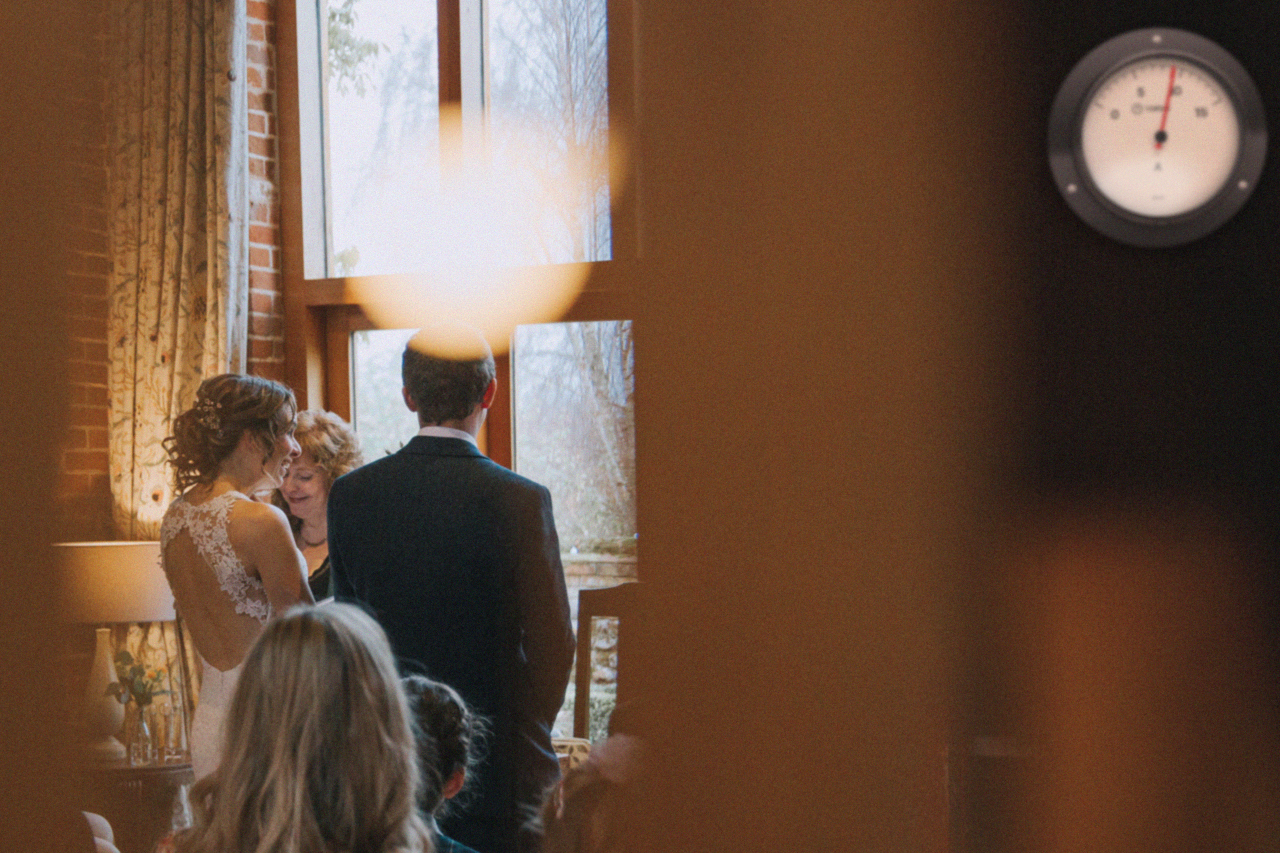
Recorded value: value=9 unit=A
